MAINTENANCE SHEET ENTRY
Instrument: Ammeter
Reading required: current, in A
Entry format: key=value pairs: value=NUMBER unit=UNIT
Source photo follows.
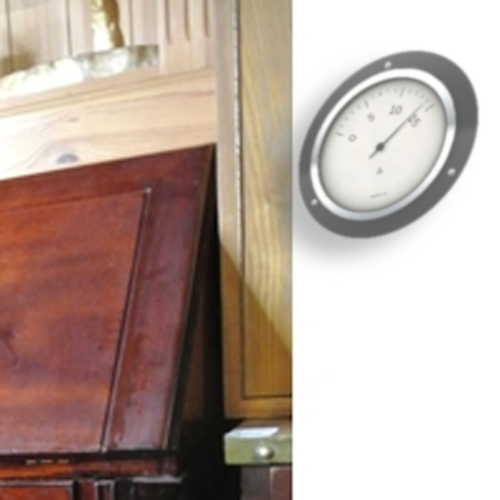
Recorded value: value=14 unit=A
